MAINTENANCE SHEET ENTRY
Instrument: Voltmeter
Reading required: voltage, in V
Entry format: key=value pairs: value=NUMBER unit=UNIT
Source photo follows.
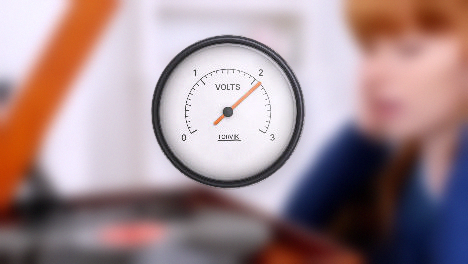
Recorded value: value=2.1 unit=V
